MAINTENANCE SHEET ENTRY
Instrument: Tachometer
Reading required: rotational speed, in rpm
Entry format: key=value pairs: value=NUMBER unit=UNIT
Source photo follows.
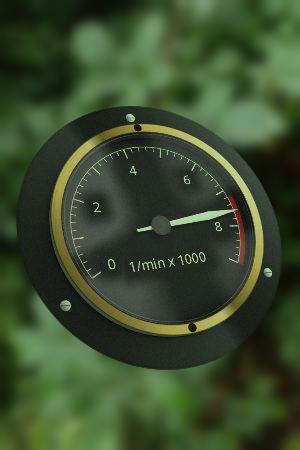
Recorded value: value=7600 unit=rpm
